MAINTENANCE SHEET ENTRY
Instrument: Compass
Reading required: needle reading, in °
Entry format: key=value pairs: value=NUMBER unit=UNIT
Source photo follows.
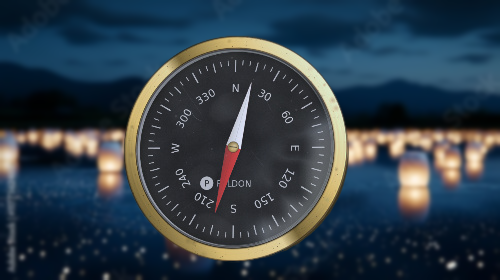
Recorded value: value=195 unit=°
